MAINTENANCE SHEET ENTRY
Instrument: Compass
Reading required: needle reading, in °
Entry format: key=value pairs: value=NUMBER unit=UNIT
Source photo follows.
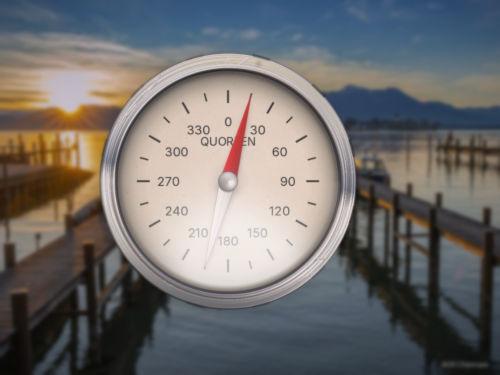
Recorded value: value=15 unit=°
